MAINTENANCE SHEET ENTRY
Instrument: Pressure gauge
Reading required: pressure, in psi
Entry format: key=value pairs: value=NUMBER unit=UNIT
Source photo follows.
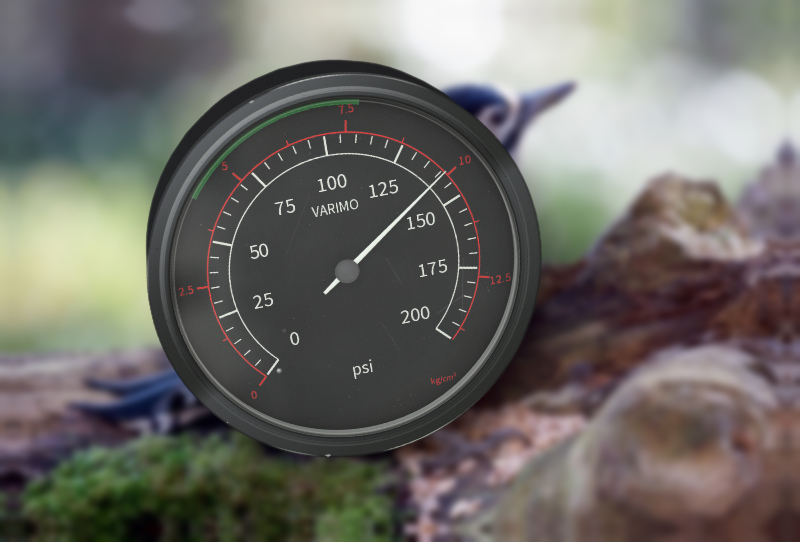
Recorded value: value=140 unit=psi
